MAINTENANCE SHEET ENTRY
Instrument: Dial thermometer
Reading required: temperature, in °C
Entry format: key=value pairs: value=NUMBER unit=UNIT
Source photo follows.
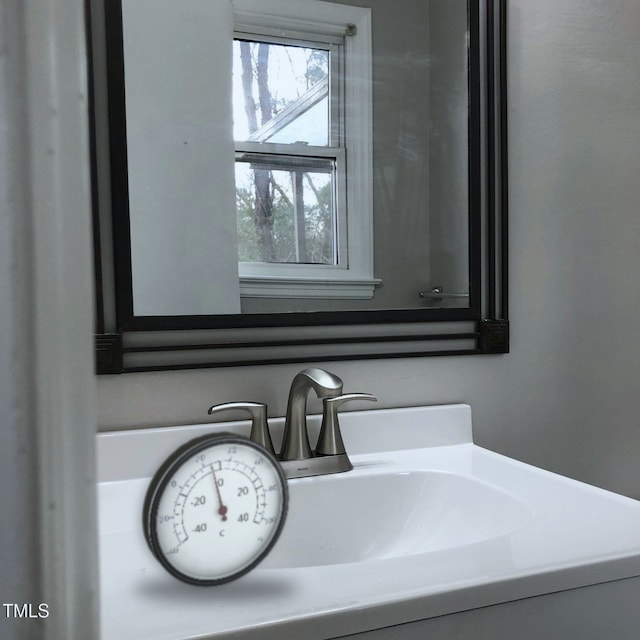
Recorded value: value=-4 unit=°C
